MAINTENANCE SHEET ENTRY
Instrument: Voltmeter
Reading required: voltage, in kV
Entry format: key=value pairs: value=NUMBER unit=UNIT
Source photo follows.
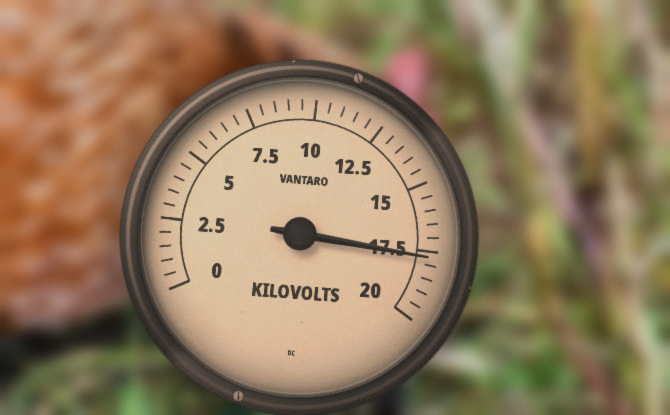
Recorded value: value=17.75 unit=kV
